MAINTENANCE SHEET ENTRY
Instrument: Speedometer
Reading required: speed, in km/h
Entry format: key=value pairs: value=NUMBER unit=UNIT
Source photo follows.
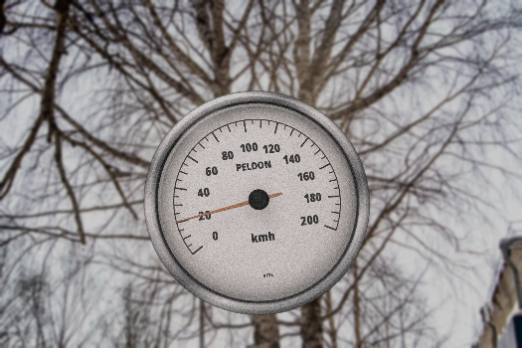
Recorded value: value=20 unit=km/h
